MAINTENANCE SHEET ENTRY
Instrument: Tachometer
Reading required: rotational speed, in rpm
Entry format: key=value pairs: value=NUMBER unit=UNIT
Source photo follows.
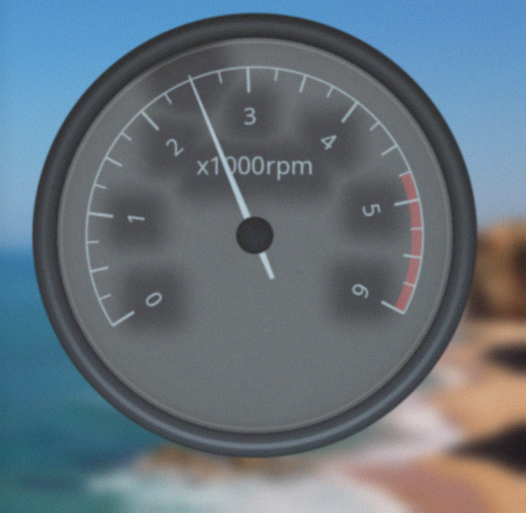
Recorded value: value=2500 unit=rpm
